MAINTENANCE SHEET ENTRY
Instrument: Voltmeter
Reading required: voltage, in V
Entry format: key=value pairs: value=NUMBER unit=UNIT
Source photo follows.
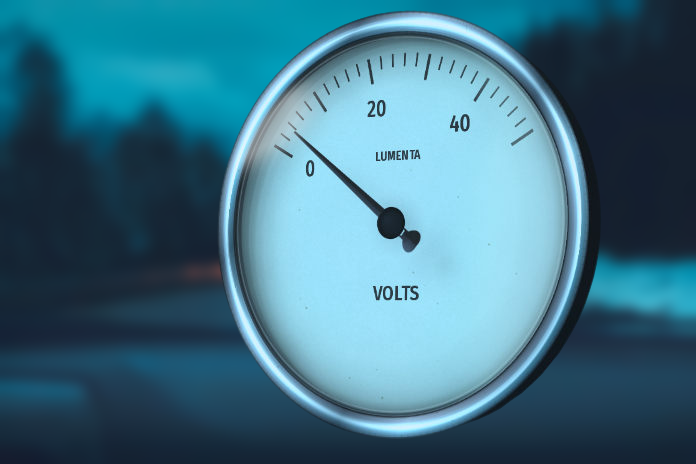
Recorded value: value=4 unit=V
